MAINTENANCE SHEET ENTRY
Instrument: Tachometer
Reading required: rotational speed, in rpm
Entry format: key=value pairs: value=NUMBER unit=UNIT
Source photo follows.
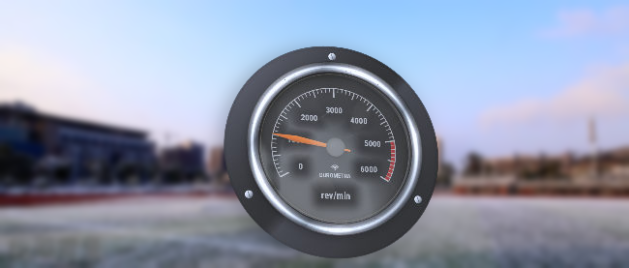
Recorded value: value=1000 unit=rpm
